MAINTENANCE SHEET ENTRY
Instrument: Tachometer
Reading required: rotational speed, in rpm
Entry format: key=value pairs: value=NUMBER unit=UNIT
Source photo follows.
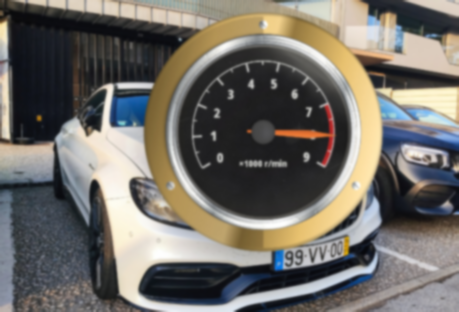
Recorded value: value=8000 unit=rpm
